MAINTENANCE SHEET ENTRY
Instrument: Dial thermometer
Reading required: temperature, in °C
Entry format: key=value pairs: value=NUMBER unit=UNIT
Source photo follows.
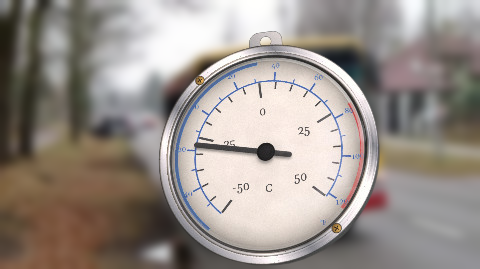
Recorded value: value=-27.5 unit=°C
